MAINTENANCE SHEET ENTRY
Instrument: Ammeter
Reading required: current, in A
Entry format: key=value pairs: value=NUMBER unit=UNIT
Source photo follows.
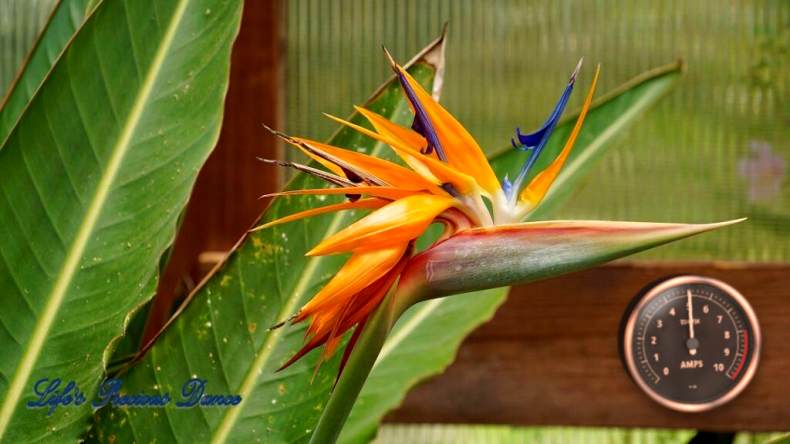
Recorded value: value=5 unit=A
